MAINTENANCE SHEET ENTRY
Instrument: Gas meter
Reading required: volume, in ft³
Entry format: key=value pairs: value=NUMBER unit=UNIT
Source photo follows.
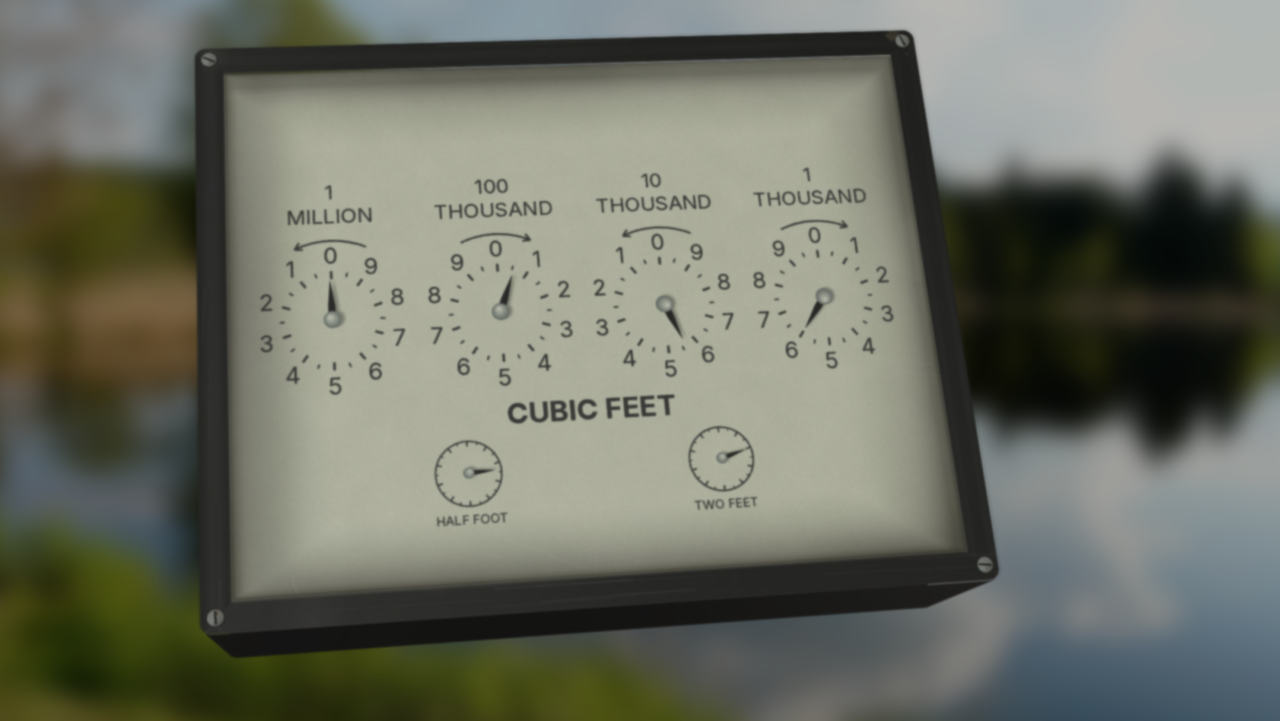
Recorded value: value=5600 unit=ft³
